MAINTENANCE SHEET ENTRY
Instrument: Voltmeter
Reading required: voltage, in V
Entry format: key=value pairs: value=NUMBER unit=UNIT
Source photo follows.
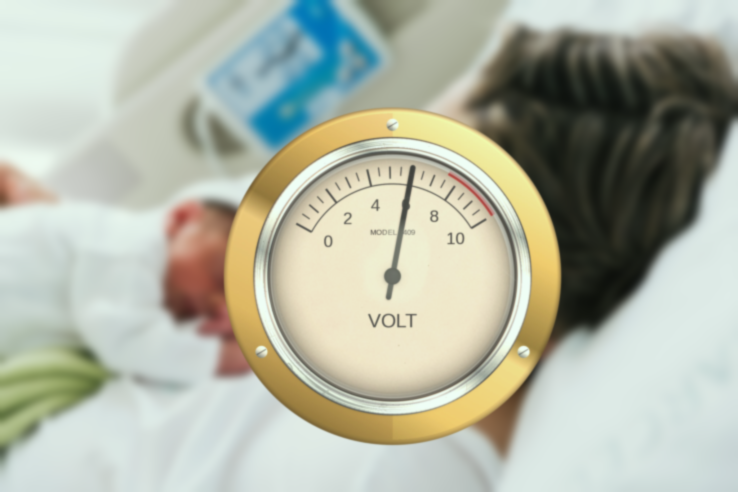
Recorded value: value=6 unit=V
